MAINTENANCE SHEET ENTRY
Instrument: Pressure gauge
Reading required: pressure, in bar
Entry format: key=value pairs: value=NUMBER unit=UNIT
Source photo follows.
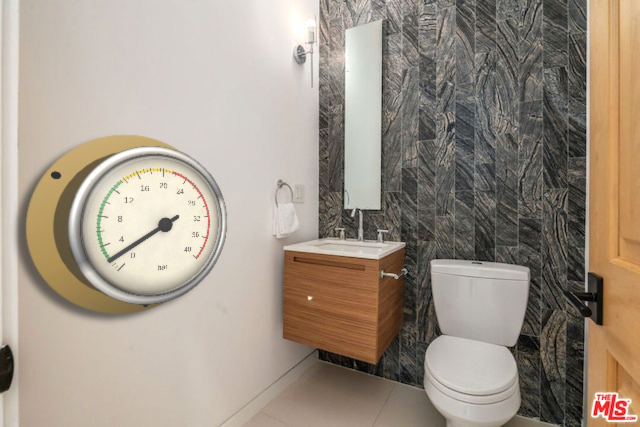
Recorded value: value=2 unit=bar
